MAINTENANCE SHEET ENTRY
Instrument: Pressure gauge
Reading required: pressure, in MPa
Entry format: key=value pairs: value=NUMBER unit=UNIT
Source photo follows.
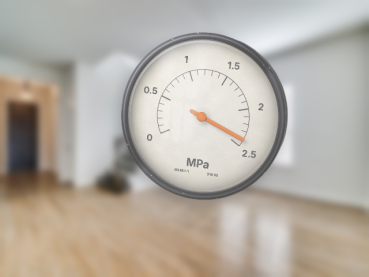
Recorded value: value=2.4 unit=MPa
